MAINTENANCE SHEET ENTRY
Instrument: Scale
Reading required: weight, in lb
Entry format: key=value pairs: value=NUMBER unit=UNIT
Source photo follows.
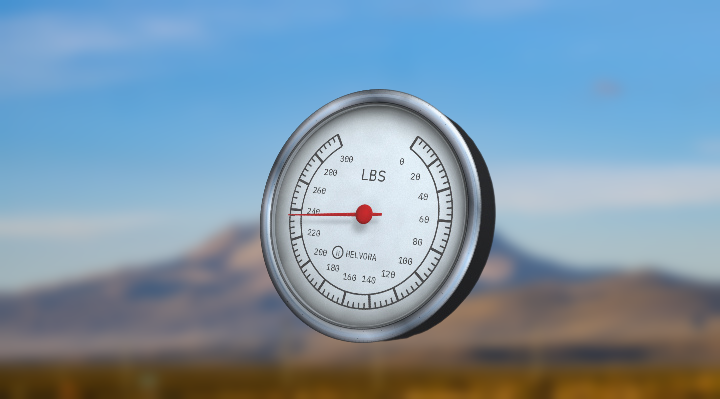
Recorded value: value=236 unit=lb
